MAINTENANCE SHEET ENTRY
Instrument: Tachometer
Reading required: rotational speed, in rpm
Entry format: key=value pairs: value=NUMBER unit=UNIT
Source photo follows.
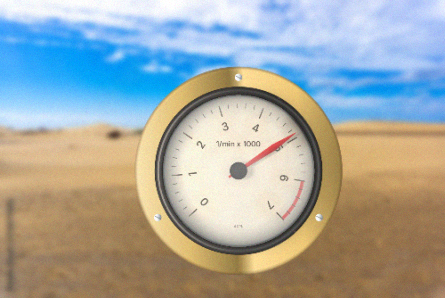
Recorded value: value=4900 unit=rpm
